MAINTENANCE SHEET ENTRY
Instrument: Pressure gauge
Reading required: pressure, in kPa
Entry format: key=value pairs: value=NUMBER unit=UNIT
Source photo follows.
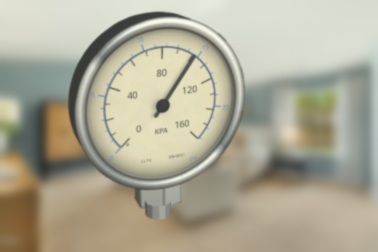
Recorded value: value=100 unit=kPa
